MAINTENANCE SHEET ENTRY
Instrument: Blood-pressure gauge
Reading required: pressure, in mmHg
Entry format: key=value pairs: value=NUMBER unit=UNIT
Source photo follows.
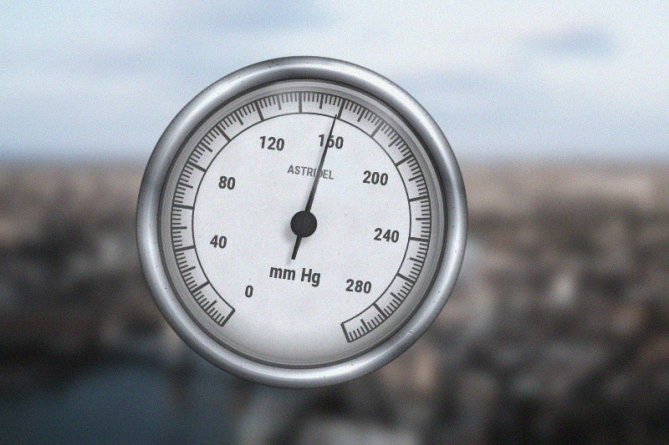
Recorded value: value=158 unit=mmHg
